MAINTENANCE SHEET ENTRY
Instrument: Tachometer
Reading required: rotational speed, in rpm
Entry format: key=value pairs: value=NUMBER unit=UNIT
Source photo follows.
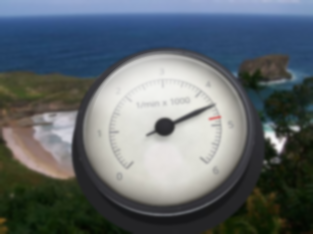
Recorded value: value=4500 unit=rpm
